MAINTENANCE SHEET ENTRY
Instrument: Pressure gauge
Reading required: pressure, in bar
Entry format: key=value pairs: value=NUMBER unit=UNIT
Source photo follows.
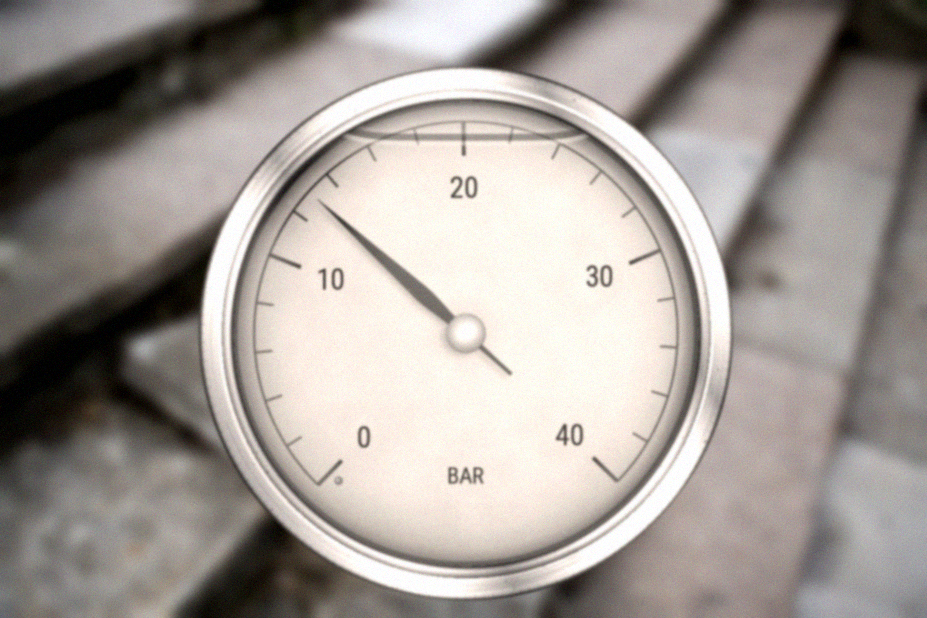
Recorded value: value=13 unit=bar
